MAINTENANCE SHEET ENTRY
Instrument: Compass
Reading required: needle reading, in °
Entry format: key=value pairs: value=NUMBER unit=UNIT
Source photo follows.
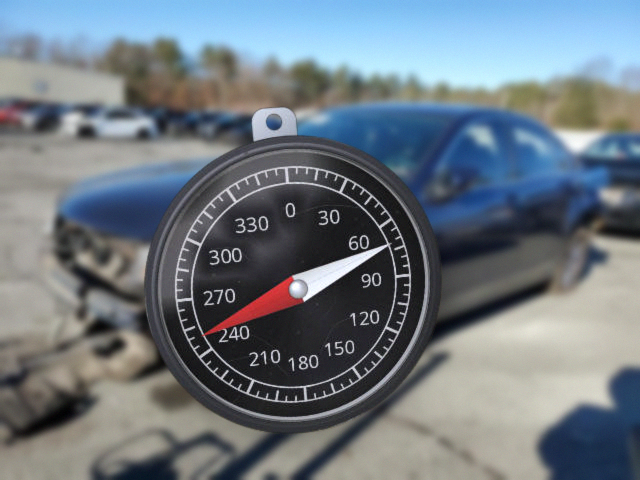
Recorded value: value=250 unit=°
